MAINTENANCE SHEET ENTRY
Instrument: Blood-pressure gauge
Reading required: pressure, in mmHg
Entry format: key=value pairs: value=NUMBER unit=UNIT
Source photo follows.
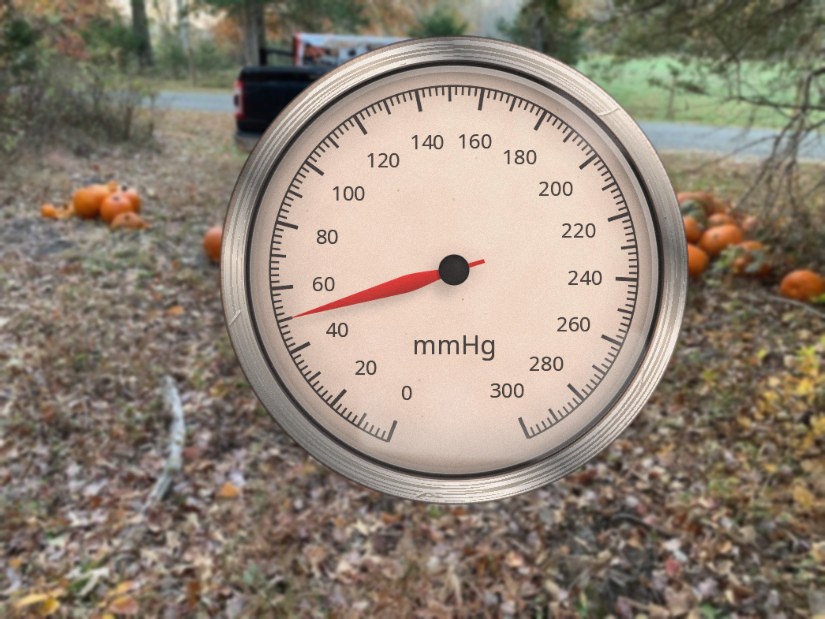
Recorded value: value=50 unit=mmHg
